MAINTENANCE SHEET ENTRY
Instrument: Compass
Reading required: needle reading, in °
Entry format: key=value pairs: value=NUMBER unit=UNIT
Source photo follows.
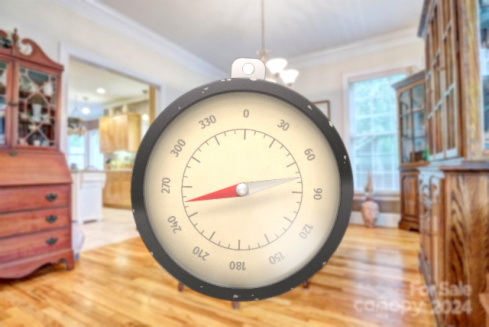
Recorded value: value=255 unit=°
